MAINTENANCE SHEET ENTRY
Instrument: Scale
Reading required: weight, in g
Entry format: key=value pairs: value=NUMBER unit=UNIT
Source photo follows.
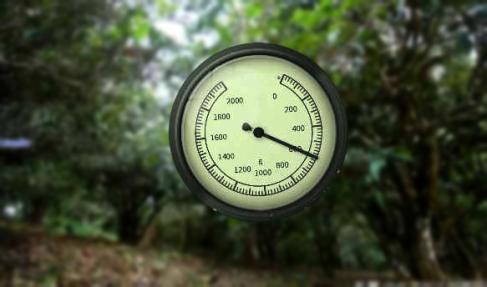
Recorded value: value=600 unit=g
